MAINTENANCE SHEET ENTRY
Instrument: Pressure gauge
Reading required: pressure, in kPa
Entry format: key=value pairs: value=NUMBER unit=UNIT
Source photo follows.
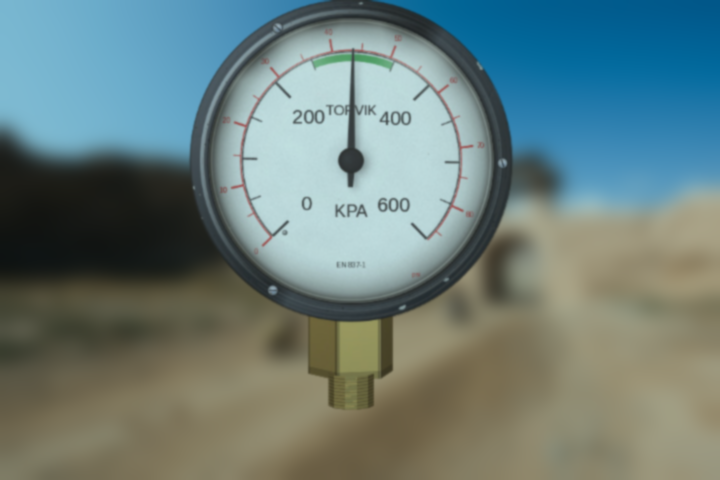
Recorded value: value=300 unit=kPa
